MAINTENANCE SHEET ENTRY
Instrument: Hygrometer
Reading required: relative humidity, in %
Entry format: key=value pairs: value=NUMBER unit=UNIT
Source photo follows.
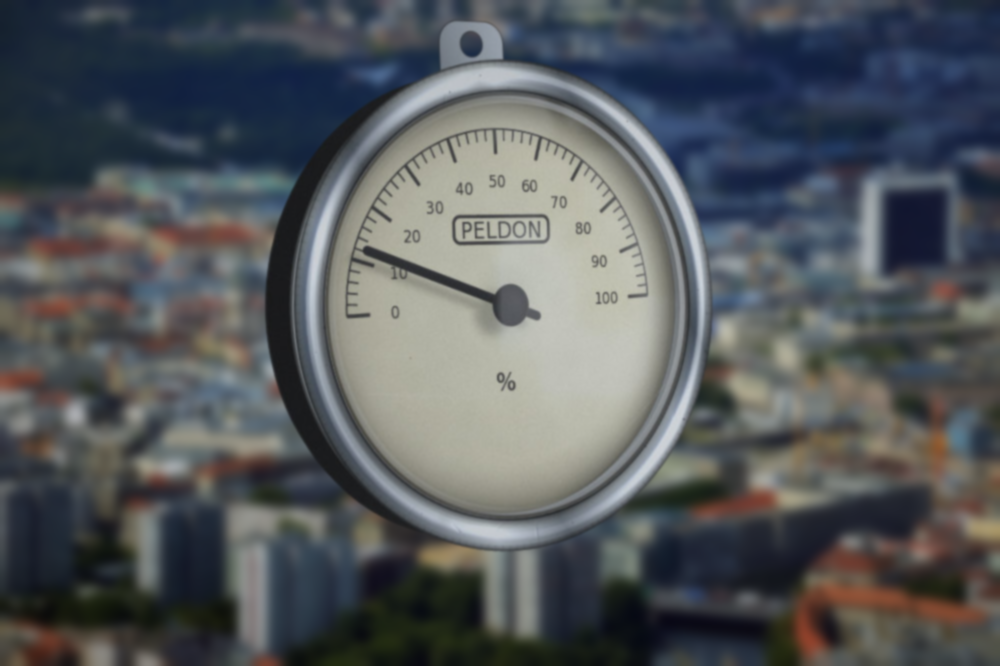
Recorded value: value=12 unit=%
